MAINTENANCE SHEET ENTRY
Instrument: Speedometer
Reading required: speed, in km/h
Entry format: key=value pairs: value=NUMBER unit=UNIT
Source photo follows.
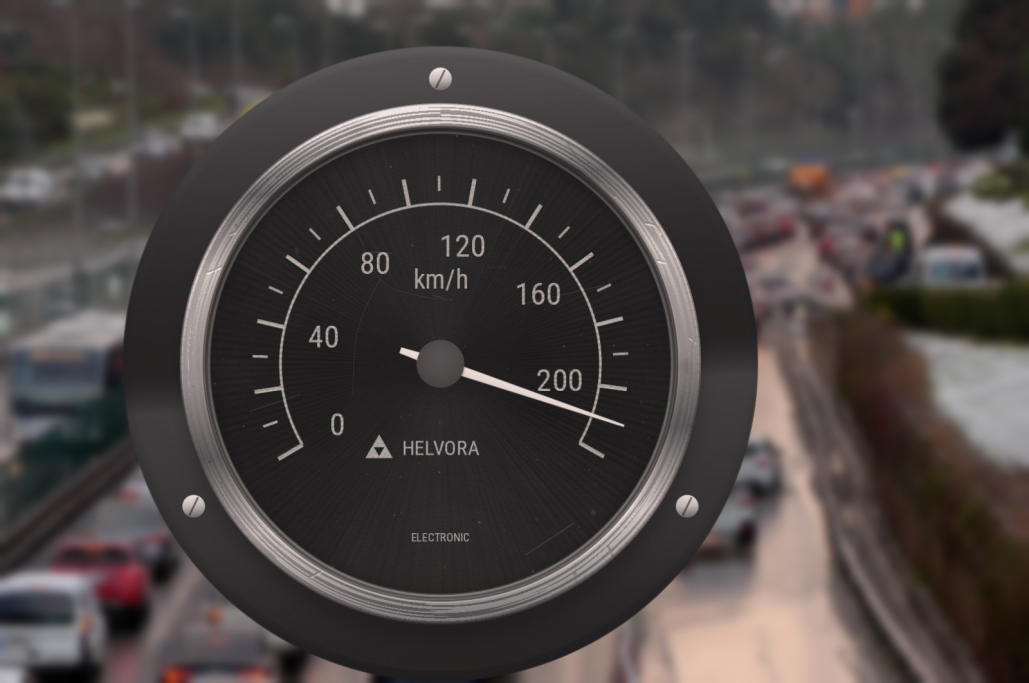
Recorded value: value=210 unit=km/h
